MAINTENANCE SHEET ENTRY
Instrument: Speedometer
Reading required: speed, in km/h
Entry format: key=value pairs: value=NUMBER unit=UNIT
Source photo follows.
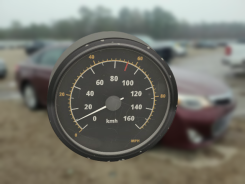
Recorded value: value=10 unit=km/h
